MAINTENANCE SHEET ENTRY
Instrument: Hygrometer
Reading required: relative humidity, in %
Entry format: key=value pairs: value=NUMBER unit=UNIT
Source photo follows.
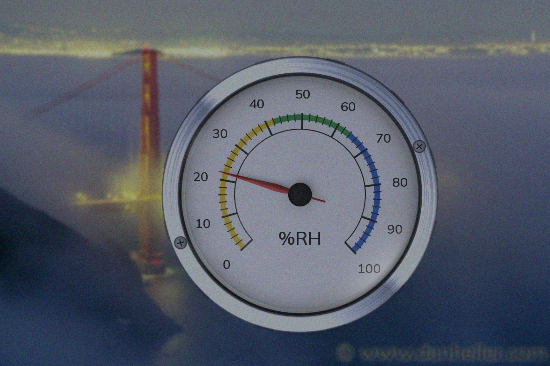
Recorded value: value=22 unit=%
